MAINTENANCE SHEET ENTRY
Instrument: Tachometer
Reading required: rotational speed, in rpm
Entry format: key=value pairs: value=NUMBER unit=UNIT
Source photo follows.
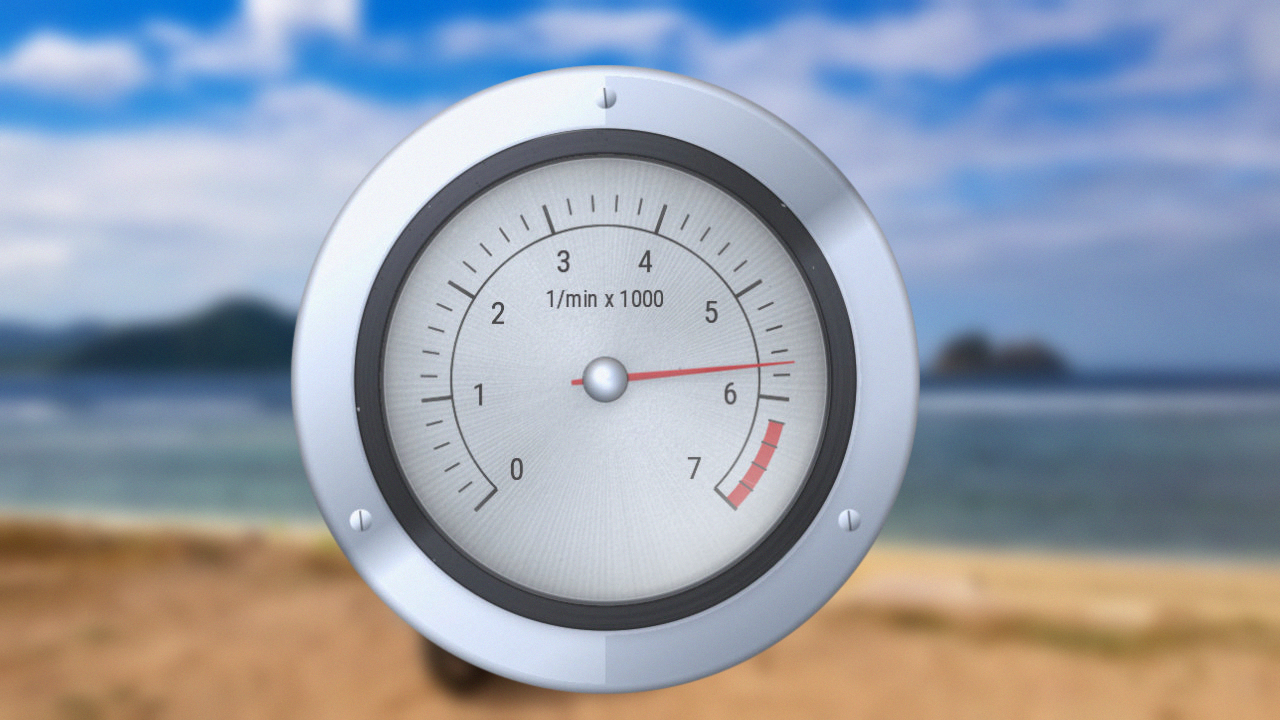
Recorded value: value=5700 unit=rpm
